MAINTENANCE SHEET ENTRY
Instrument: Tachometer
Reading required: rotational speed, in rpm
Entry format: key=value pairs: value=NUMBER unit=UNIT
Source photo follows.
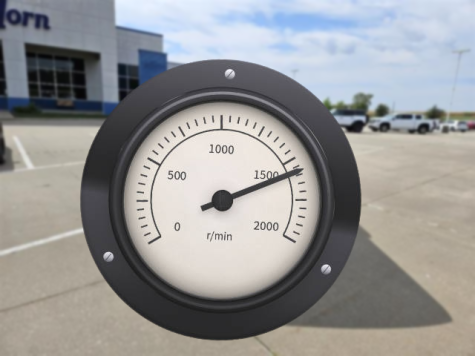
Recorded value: value=1575 unit=rpm
